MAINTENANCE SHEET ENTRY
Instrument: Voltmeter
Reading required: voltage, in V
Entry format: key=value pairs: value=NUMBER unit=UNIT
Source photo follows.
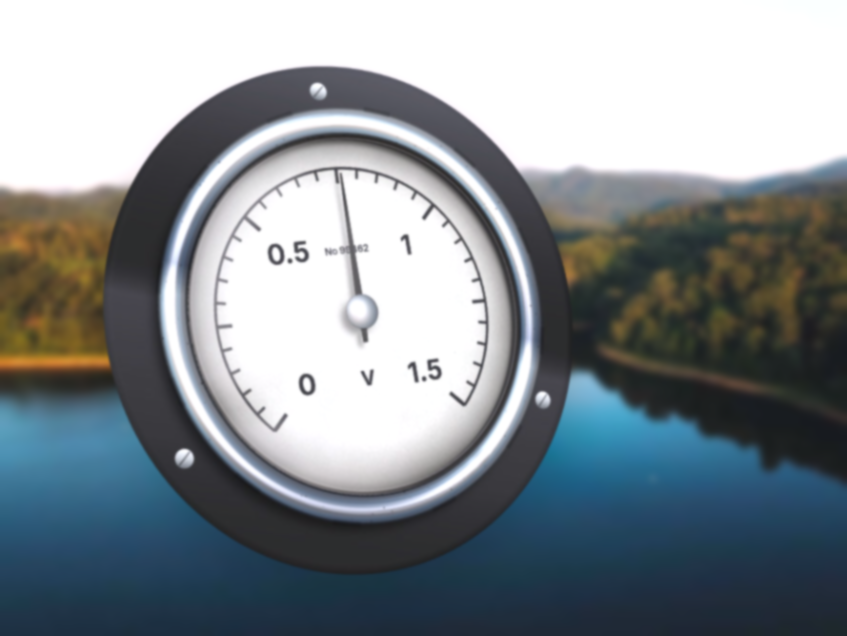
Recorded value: value=0.75 unit=V
